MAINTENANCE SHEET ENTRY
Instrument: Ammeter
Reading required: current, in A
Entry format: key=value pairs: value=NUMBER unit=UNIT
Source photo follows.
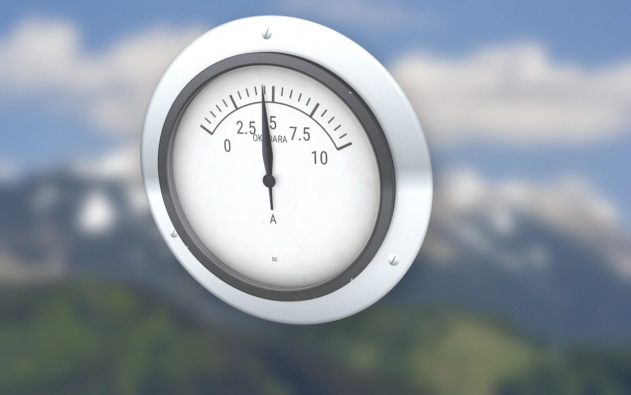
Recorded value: value=4.5 unit=A
